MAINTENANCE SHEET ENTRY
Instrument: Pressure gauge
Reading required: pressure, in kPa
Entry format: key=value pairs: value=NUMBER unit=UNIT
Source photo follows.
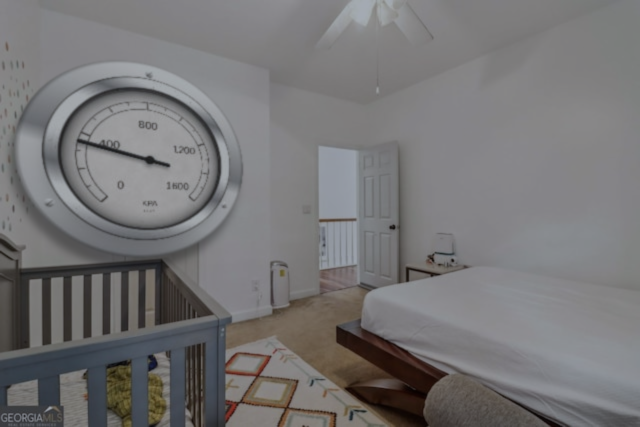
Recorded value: value=350 unit=kPa
